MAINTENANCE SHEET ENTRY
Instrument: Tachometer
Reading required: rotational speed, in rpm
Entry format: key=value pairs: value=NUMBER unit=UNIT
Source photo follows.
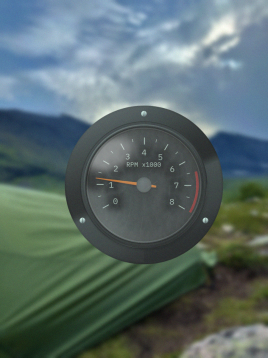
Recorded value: value=1250 unit=rpm
